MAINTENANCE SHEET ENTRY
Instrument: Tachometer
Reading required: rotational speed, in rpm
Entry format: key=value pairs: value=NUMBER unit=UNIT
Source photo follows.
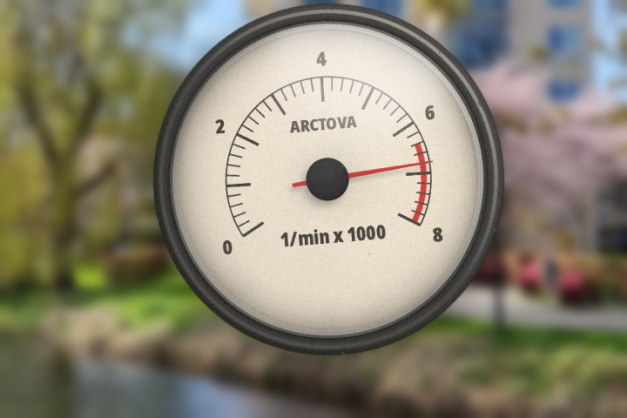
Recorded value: value=6800 unit=rpm
